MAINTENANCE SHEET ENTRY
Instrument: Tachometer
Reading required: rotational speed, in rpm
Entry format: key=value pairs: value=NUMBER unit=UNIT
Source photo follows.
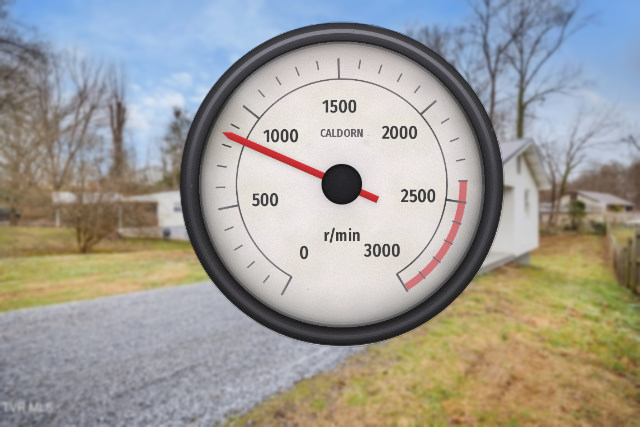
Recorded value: value=850 unit=rpm
